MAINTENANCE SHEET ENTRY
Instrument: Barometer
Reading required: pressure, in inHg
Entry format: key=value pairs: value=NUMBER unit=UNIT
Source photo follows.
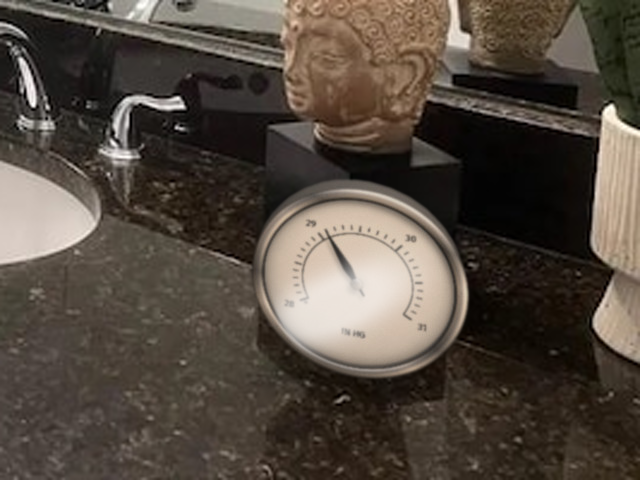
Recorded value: value=29.1 unit=inHg
